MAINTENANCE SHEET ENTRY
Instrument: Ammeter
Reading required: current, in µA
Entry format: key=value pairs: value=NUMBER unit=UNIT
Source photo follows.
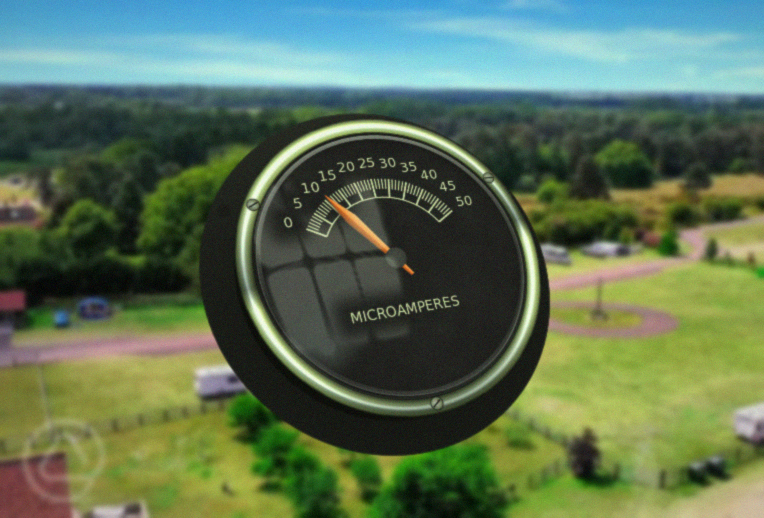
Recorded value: value=10 unit=µA
